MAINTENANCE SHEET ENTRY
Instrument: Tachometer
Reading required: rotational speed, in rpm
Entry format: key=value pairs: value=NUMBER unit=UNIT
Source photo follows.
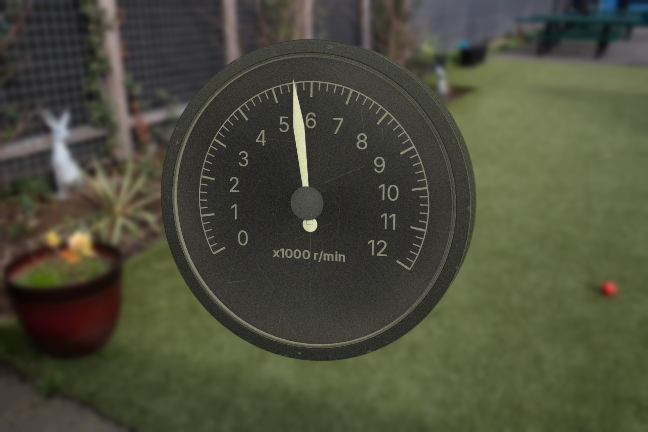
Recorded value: value=5600 unit=rpm
